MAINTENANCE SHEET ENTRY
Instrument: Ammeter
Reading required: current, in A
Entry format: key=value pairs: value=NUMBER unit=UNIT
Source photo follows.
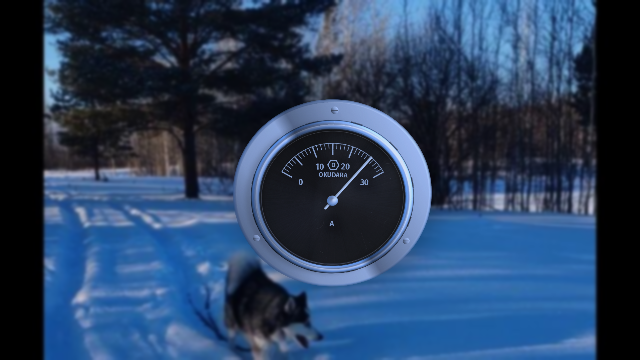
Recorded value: value=25 unit=A
